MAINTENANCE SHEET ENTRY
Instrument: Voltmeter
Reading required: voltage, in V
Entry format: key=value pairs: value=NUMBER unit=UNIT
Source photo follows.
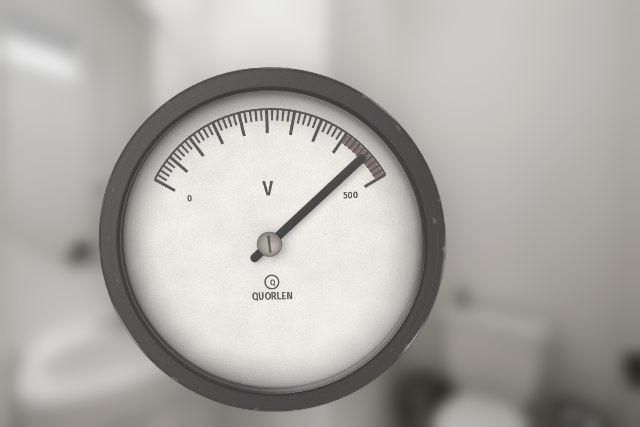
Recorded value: value=450 unit=V
